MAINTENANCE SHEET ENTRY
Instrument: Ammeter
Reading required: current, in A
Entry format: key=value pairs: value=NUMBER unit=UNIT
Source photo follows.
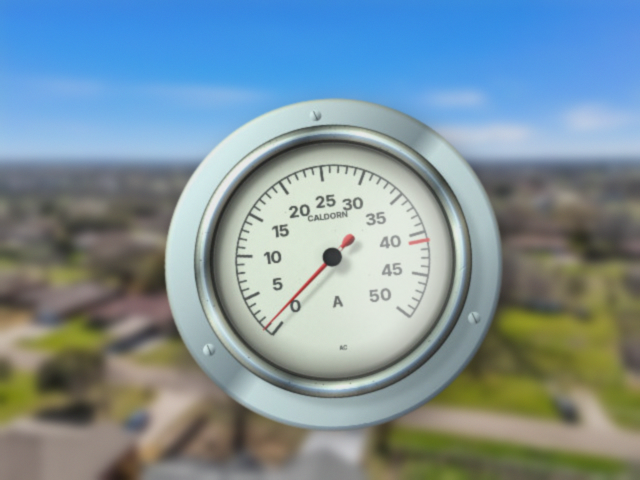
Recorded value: value=1 unit=A
